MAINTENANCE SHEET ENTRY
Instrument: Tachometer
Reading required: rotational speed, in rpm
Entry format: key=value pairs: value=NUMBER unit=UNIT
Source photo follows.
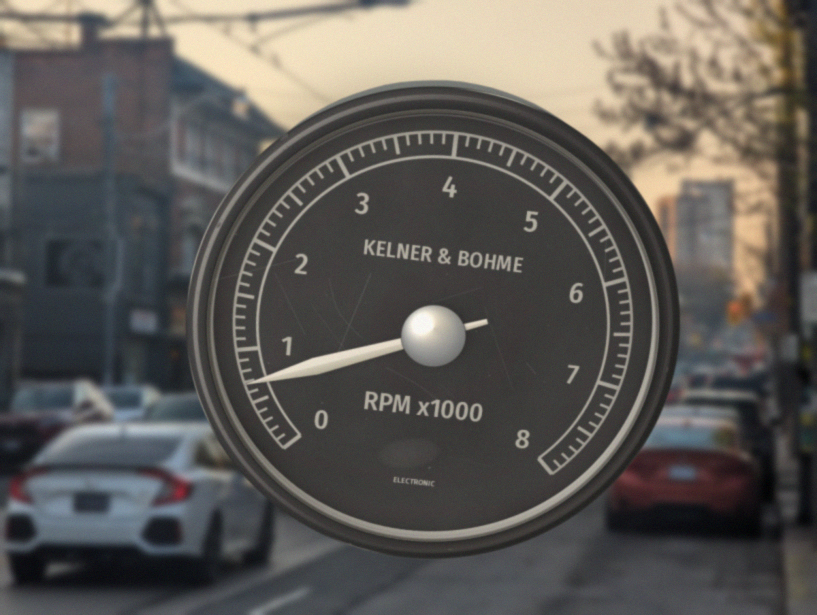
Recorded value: value=700 unit=rpm
